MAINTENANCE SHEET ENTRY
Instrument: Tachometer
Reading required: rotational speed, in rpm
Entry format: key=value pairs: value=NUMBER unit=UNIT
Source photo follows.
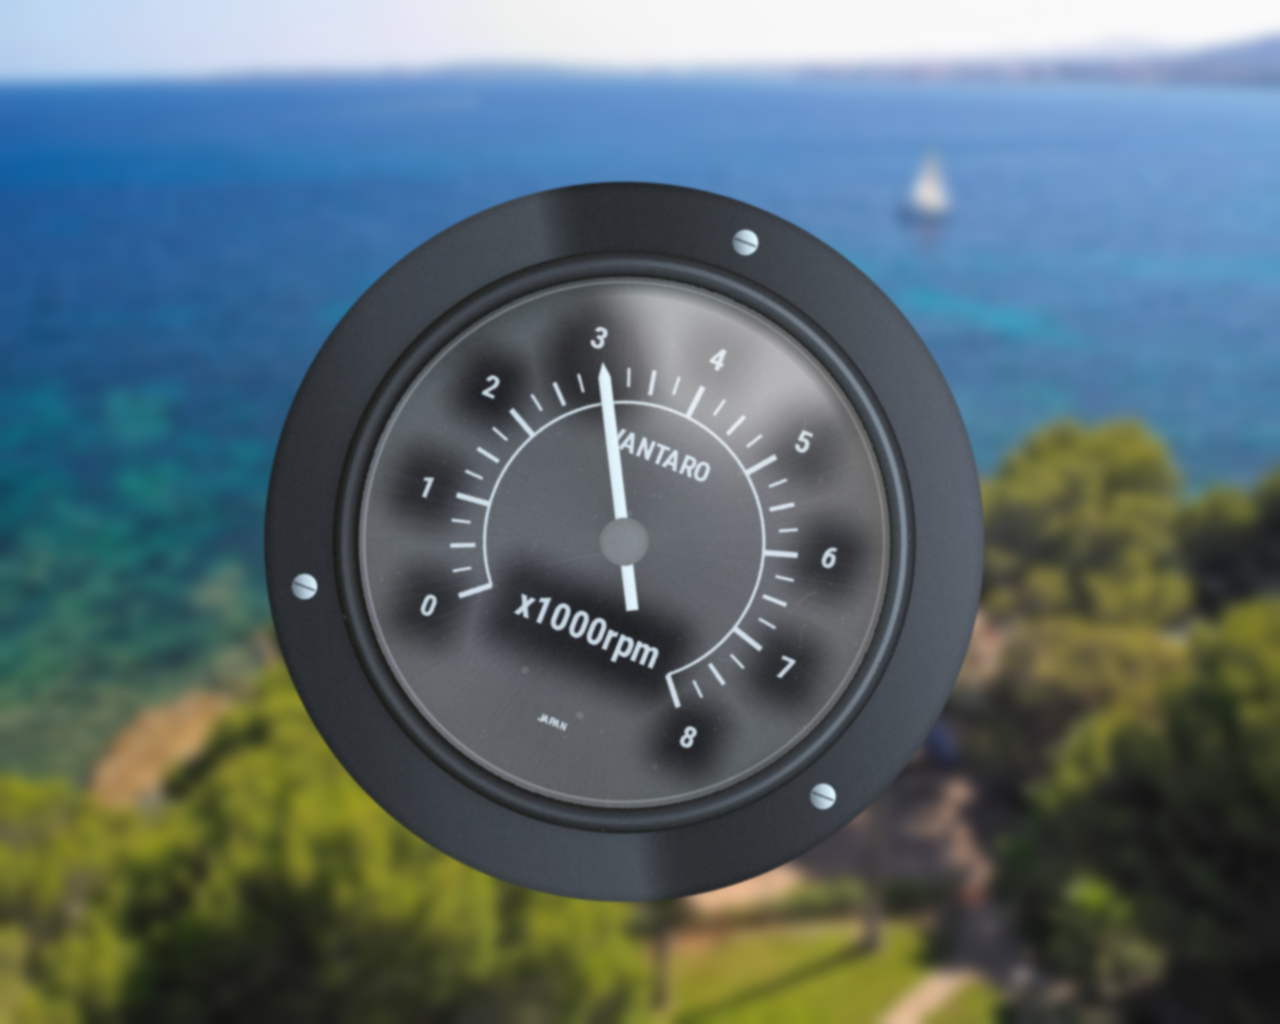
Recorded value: value=3000 unit=rpm
